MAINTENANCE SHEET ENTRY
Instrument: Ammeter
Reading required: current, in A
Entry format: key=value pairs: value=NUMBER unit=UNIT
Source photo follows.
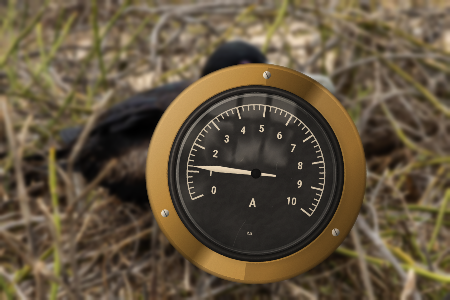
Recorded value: value=1.2 unit=A
